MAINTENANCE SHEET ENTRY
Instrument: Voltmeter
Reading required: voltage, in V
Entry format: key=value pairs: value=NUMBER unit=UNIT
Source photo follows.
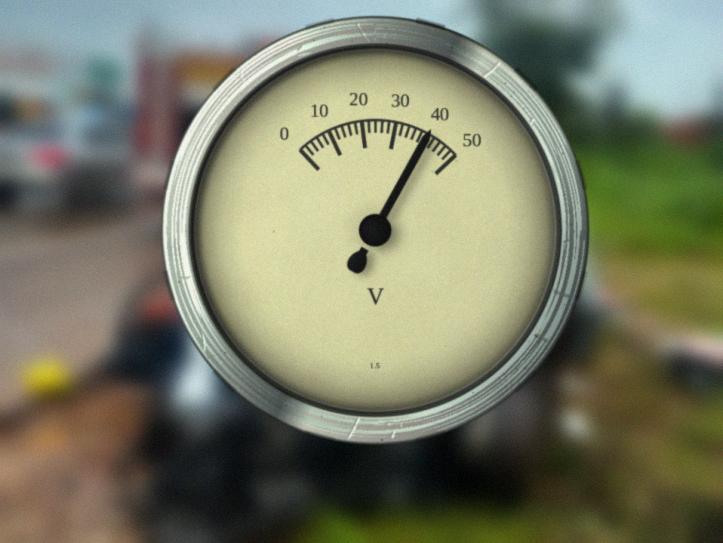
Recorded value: value=40 unit=V
